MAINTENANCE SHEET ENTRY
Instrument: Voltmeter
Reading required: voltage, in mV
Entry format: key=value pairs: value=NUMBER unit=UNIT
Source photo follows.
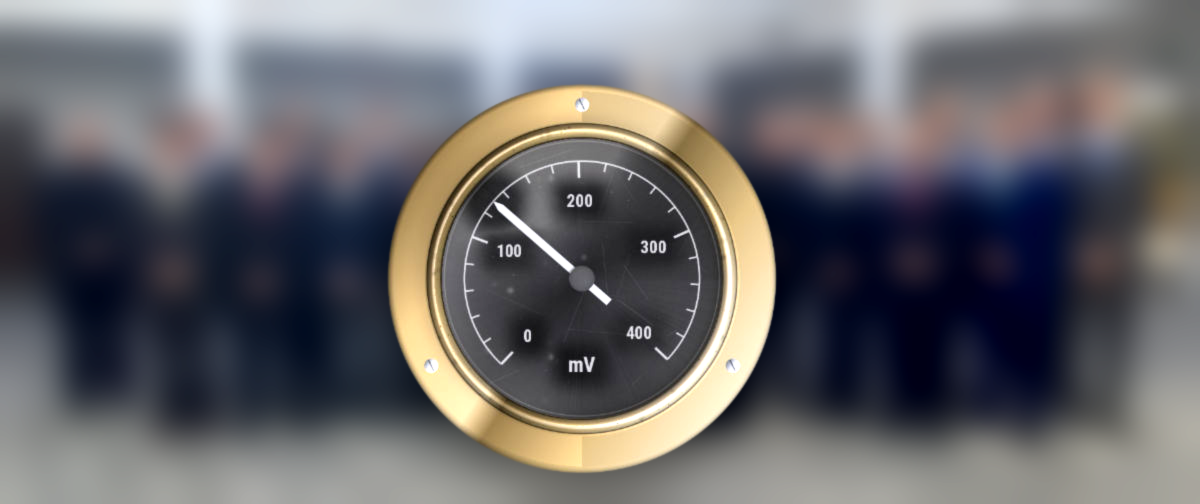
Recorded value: value=130 unit=mV
